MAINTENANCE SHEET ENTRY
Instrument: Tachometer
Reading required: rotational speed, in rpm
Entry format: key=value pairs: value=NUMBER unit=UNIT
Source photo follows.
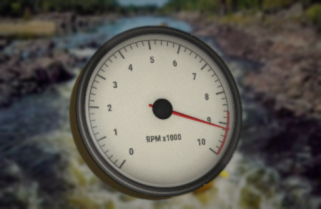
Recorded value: value=9200 unit=rpm
